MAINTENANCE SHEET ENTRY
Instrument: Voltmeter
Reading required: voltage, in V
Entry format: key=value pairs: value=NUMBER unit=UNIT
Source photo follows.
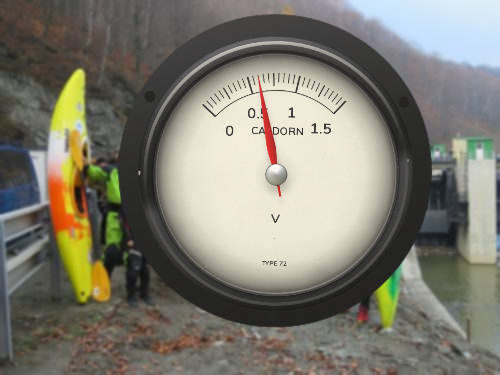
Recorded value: value=0.6 unit=V
